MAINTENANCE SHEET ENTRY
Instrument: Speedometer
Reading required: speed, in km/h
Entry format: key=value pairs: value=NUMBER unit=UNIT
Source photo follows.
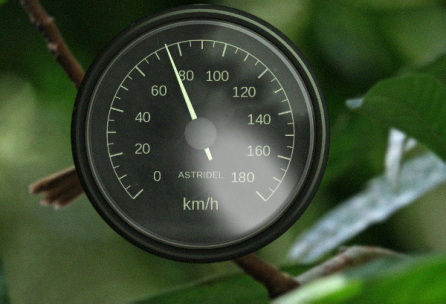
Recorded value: value=75 unit=km/h
